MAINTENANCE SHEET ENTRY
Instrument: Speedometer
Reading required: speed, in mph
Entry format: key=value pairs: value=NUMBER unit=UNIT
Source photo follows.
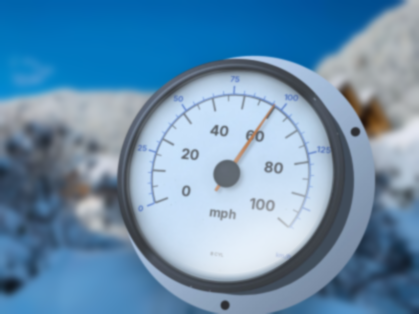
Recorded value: value=60 unit=mph
